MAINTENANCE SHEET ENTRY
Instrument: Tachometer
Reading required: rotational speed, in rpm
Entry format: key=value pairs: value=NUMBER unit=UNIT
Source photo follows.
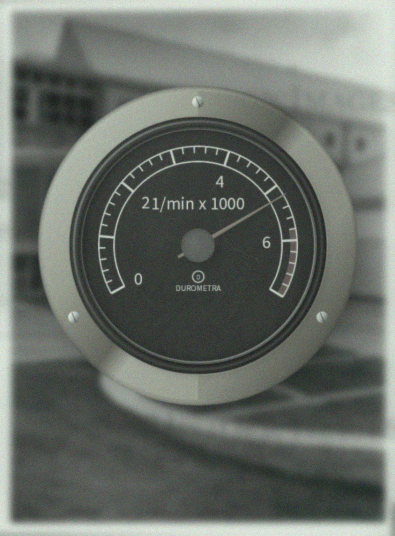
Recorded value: value=5200 unit=rpm
